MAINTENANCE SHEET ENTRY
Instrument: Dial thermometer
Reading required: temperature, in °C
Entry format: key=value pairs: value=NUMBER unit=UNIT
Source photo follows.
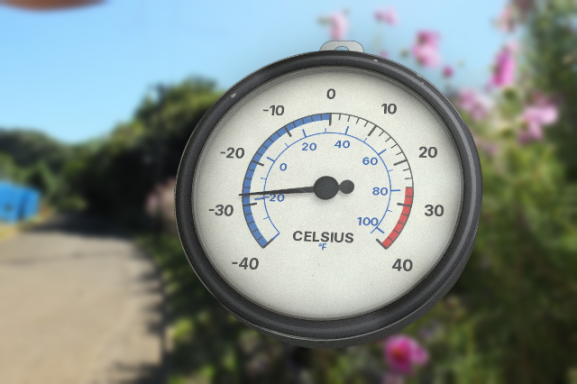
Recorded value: value=-28 unit=°C
